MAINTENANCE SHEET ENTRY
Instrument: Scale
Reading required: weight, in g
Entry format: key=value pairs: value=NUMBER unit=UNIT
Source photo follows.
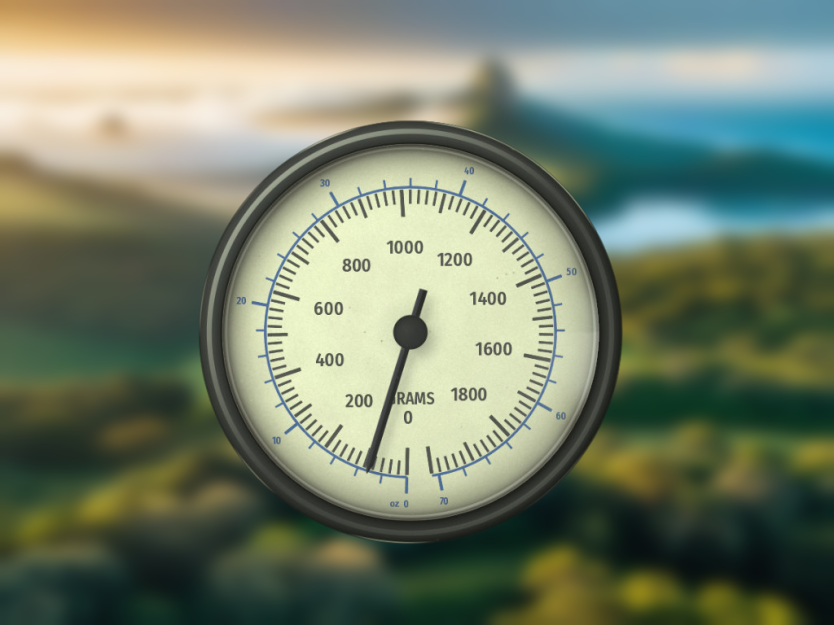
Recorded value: value=90 unit=g
